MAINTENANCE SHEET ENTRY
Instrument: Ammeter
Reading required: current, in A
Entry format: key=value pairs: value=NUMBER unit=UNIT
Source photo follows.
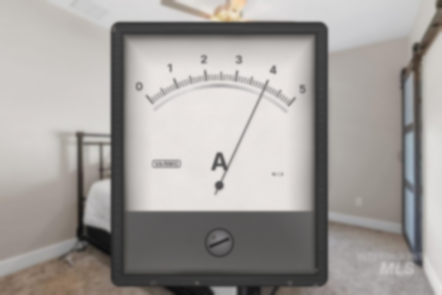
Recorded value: value=4 unit=A
